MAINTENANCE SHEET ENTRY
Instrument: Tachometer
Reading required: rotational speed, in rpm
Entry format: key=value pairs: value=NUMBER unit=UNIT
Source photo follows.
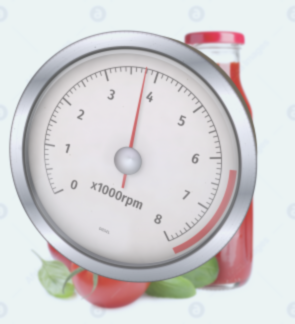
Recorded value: value=3800 unit=rpm
